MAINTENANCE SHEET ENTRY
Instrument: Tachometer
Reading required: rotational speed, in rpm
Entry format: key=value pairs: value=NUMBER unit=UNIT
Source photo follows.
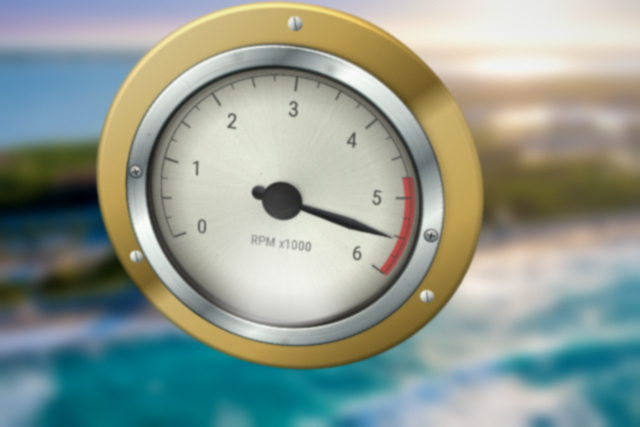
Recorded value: value=5500 unit=rpm
